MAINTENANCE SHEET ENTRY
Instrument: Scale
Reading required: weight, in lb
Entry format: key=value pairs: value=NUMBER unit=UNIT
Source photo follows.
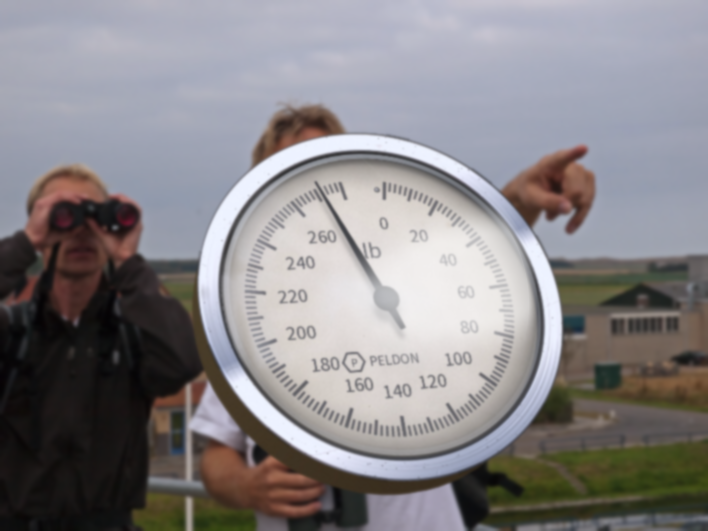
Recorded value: value=270 unit=lb
